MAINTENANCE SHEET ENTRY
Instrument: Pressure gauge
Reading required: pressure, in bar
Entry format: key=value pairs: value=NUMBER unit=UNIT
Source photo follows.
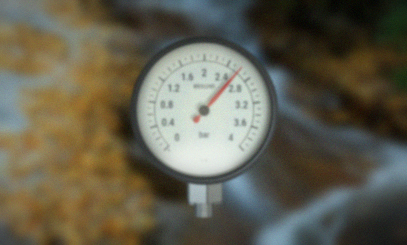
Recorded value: value=2.6 unit=bar
